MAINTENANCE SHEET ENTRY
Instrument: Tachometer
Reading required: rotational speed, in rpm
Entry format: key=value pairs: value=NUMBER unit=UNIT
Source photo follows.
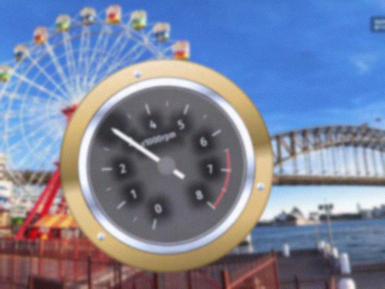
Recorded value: value=3000 unit=rpm
